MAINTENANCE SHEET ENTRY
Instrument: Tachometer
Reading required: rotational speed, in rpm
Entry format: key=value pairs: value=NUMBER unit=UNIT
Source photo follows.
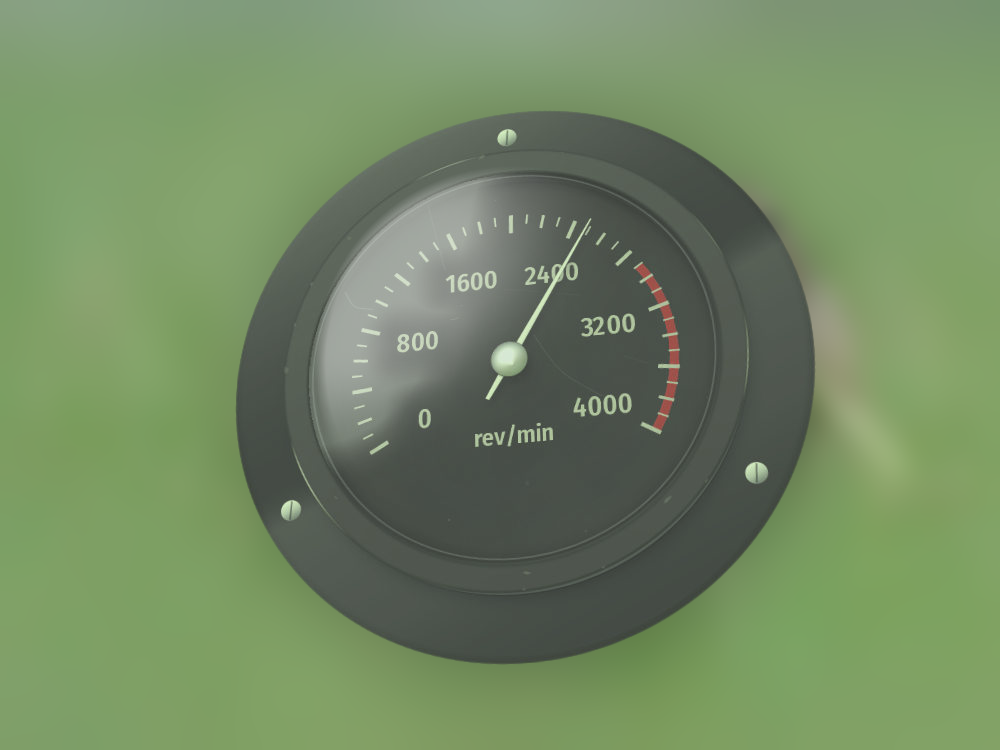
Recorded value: value=2500 unit=rpm
